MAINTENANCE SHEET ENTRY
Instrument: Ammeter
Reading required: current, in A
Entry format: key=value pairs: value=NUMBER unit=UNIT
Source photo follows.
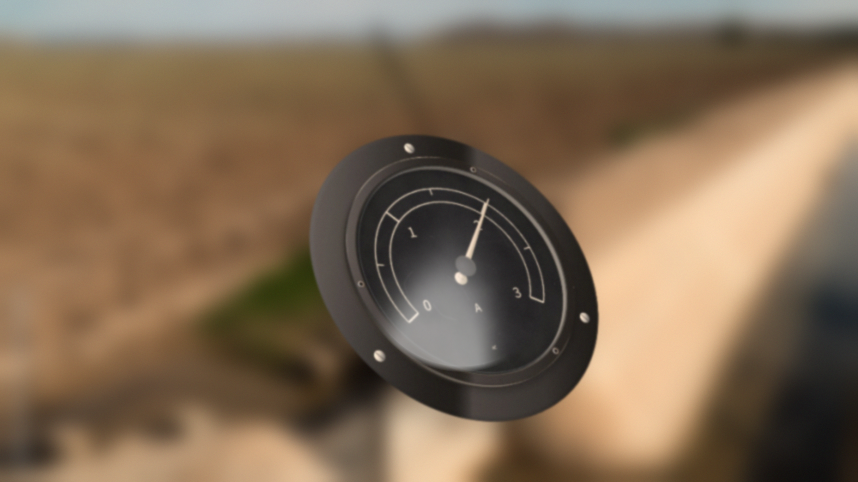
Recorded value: value=2 unit=A
